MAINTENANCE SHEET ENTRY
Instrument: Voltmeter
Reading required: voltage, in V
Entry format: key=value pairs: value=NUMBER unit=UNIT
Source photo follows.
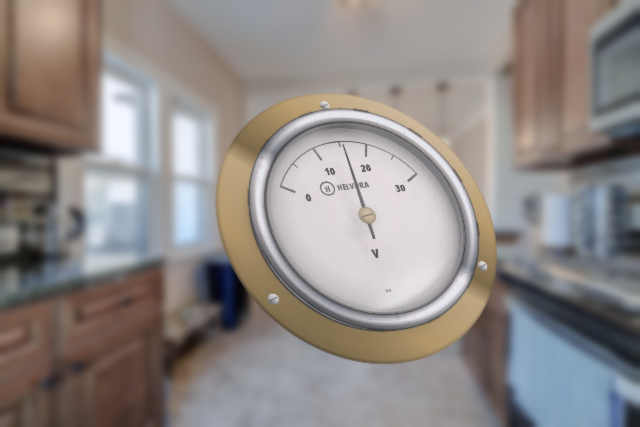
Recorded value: value=15 unit=V
